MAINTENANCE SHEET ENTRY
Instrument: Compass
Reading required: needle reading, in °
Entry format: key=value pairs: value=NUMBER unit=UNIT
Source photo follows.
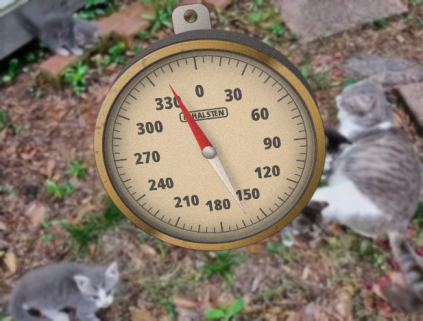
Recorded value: value=340 unit=°
